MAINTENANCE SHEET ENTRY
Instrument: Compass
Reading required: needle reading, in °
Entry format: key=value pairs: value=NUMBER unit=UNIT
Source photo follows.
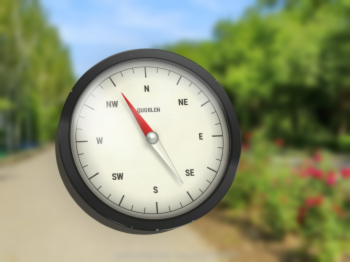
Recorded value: value=330 unit=°
